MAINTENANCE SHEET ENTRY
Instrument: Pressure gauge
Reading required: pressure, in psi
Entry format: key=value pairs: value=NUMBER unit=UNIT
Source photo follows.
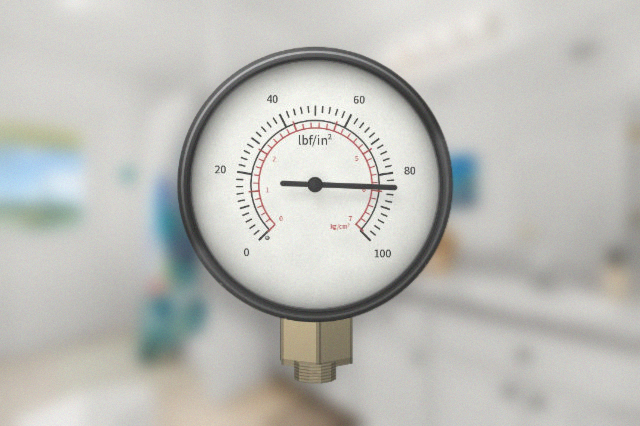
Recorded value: value=84 unit=psi
